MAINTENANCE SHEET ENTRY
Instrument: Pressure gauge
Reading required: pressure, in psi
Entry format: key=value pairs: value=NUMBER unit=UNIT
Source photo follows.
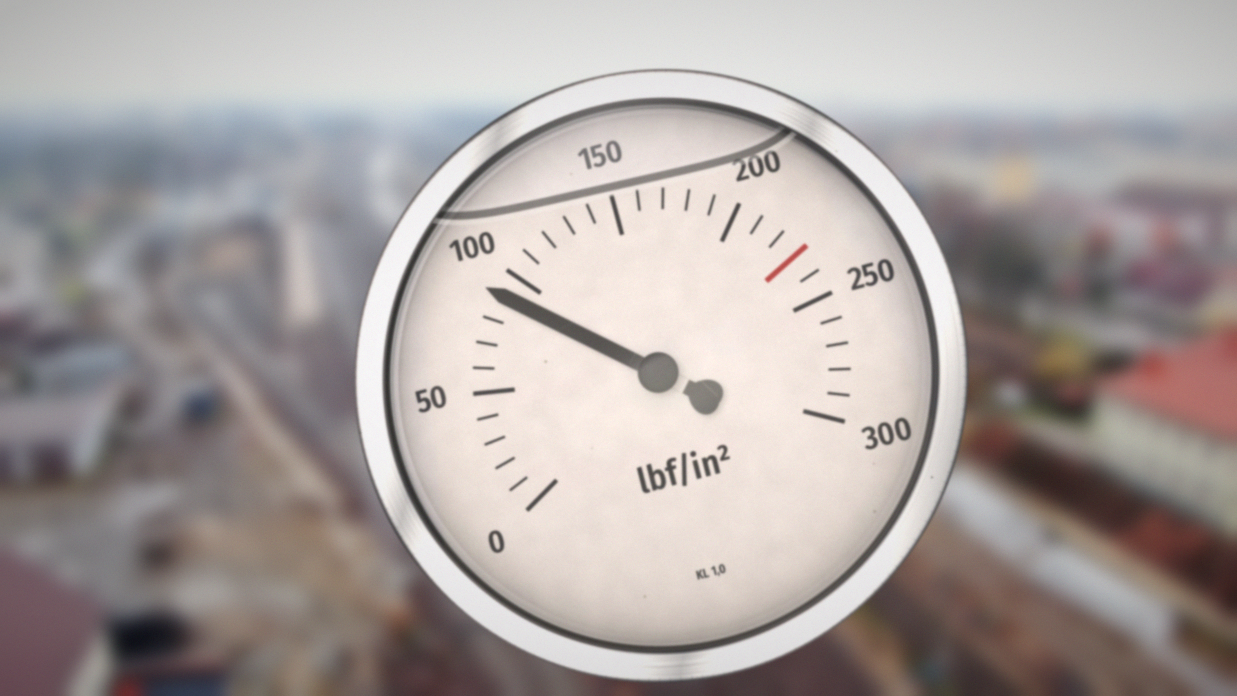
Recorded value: value=90 unit=psi
